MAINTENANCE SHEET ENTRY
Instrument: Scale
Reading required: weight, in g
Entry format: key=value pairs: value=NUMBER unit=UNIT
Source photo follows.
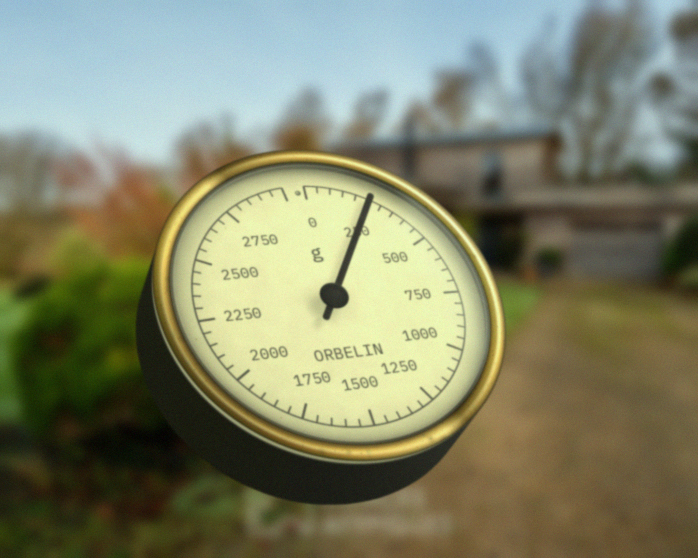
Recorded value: value=250 unit=g
